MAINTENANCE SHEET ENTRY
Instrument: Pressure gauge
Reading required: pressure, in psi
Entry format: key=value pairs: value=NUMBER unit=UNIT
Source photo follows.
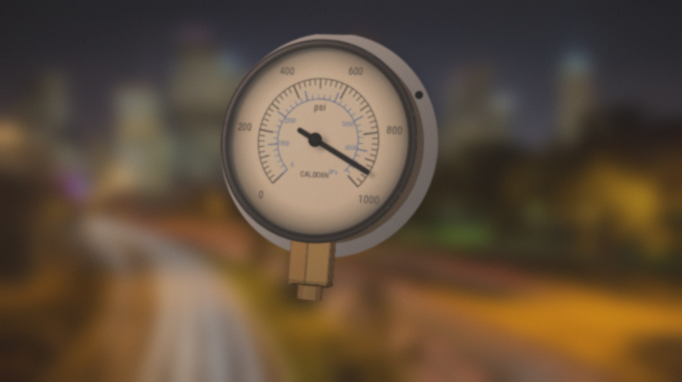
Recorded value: value=940 unit=psi
